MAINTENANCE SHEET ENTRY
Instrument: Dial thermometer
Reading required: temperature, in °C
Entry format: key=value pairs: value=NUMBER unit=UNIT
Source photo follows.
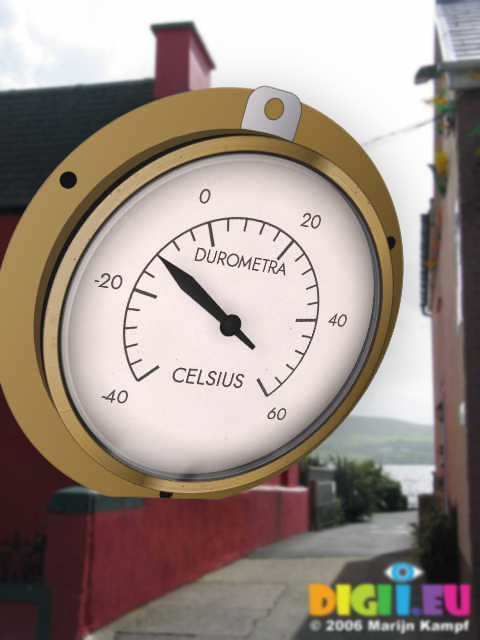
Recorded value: value=-12 unit=°C
